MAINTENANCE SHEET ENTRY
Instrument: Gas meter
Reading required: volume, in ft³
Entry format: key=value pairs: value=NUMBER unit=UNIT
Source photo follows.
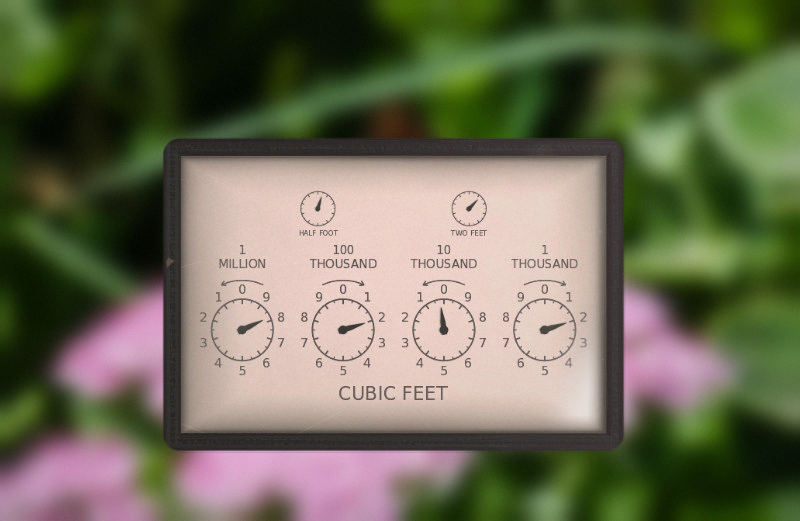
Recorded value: value=820200 unit=ft³
